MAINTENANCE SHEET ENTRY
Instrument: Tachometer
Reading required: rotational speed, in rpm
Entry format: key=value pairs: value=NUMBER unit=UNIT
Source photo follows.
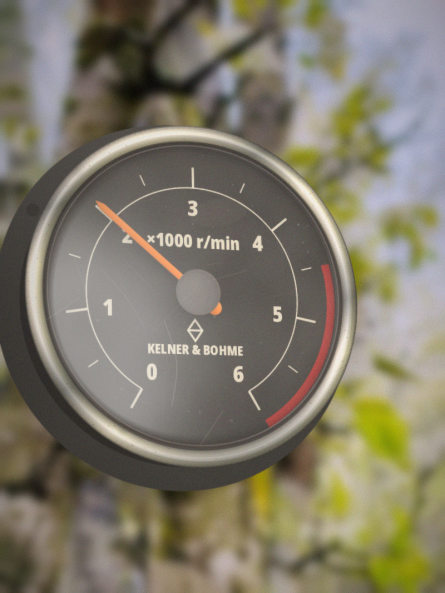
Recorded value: value=2000 unit=rpm
